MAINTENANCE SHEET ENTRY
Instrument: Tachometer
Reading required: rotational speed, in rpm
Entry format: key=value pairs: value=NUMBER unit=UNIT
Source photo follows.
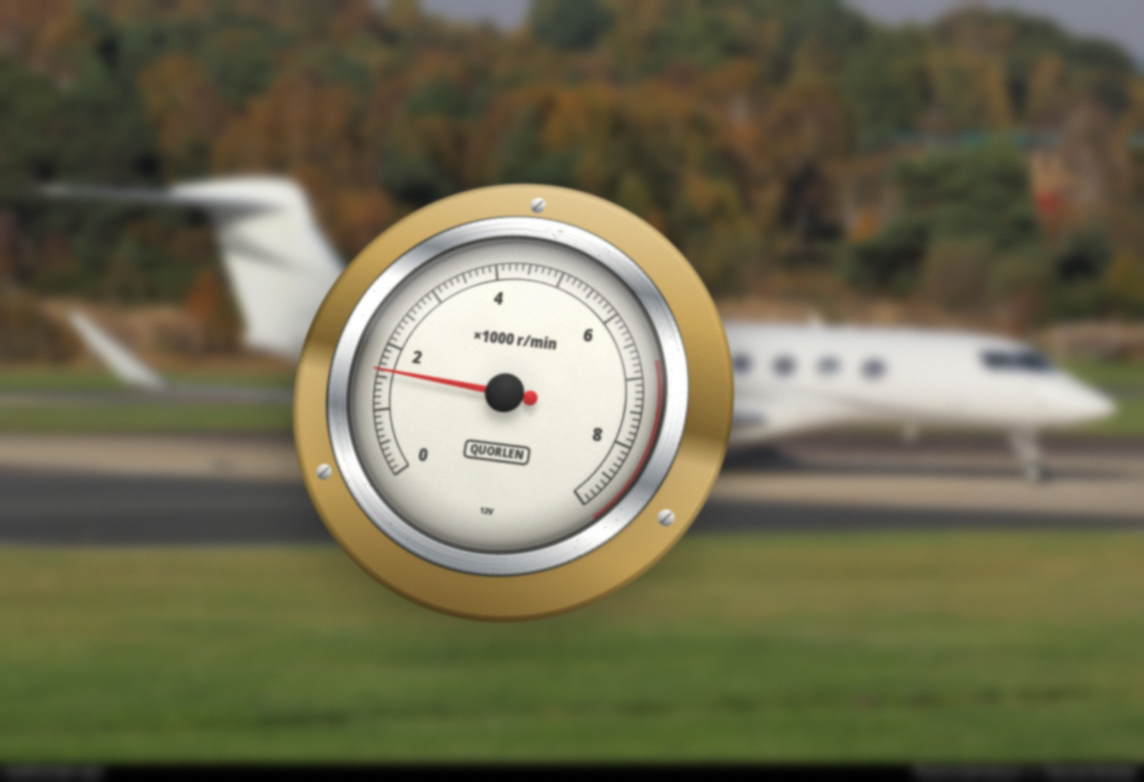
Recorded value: value=1600 unit=rpm
